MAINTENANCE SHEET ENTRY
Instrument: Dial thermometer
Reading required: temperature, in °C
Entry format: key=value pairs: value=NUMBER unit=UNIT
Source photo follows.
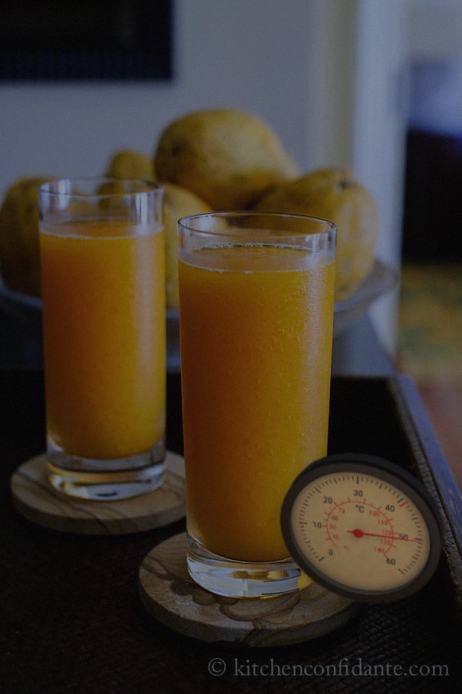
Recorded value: value=50 unit=°C
